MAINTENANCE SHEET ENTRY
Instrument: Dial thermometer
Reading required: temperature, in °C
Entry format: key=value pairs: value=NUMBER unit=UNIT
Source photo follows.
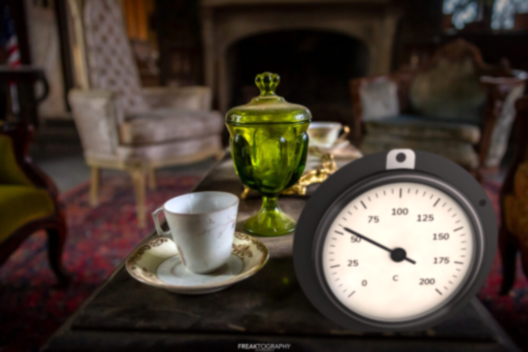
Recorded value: value=55 unit=°C
